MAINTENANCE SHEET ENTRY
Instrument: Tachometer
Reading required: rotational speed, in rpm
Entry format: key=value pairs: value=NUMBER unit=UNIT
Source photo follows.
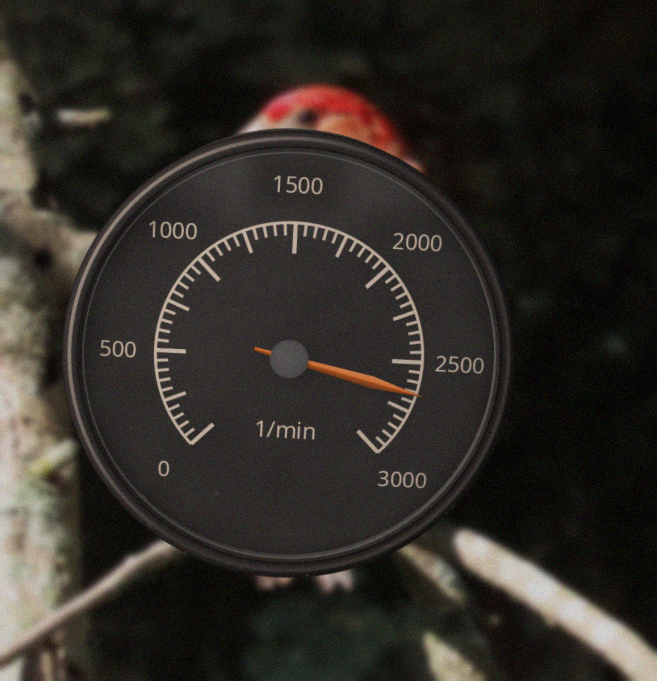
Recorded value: value=2650 unit=rpm
